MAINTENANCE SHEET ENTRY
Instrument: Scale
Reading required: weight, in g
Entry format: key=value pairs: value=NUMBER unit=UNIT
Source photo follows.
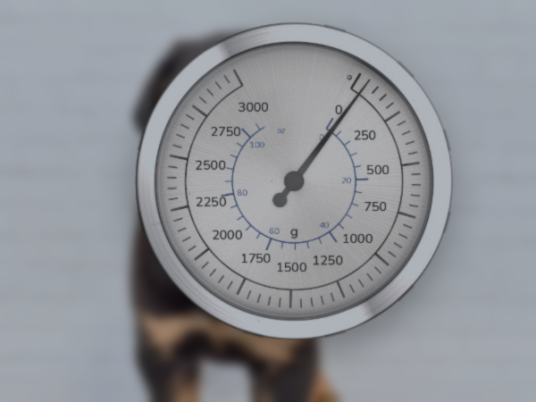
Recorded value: value=50 unit=g
